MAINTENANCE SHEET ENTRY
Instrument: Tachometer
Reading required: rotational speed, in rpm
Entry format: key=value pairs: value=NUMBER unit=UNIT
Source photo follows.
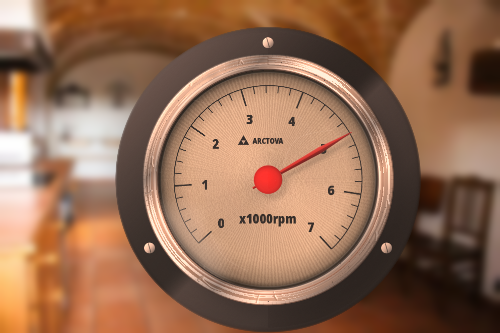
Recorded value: value=5000 unit=rpm
